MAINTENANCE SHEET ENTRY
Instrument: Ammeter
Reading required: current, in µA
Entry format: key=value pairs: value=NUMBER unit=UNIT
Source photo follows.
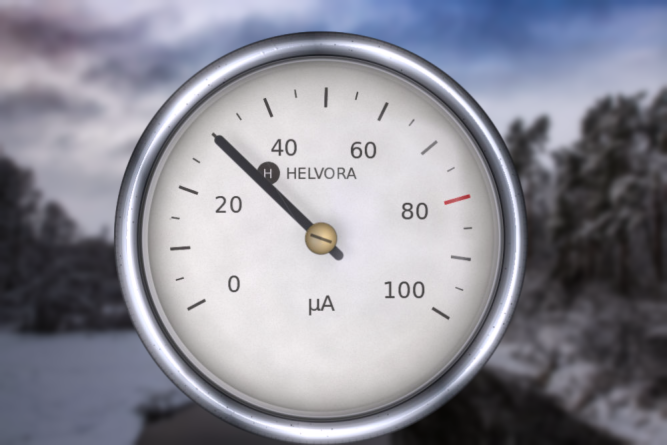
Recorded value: value=30 unit=µA
